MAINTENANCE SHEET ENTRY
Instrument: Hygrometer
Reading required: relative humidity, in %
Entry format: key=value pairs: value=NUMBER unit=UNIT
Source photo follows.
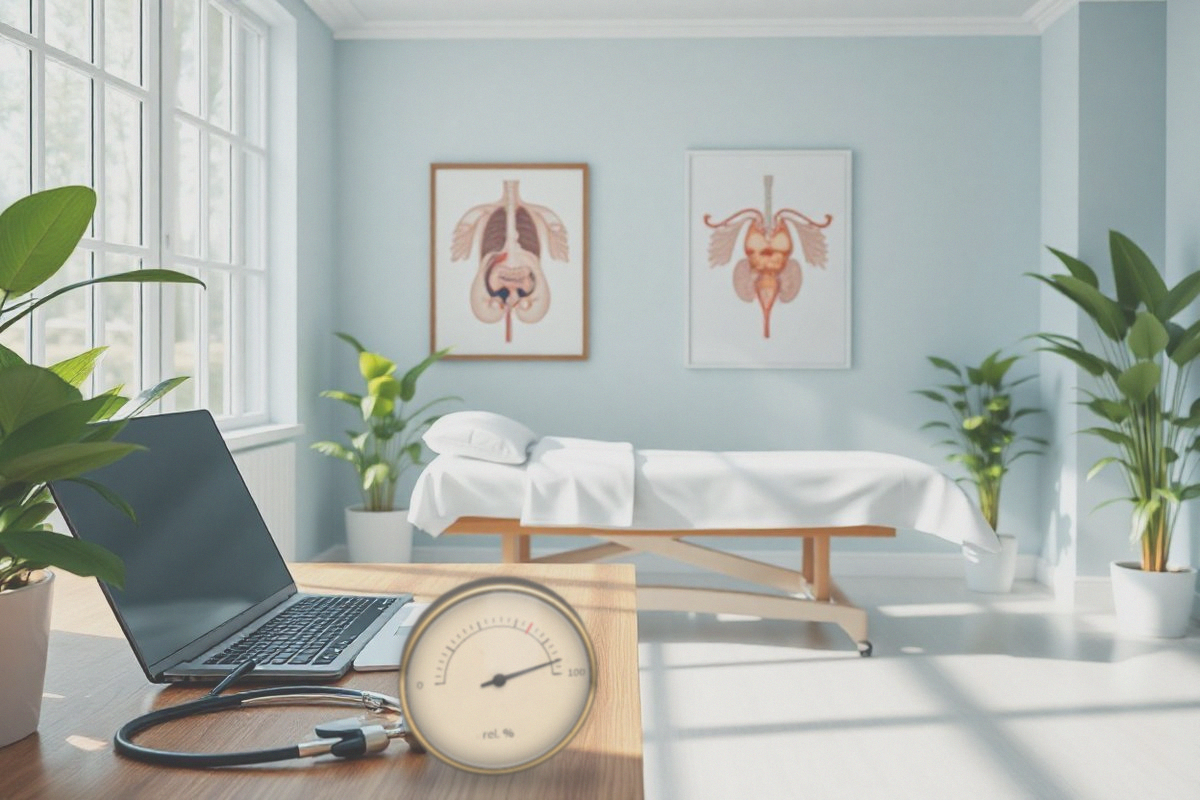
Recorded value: value=92 unit=%
